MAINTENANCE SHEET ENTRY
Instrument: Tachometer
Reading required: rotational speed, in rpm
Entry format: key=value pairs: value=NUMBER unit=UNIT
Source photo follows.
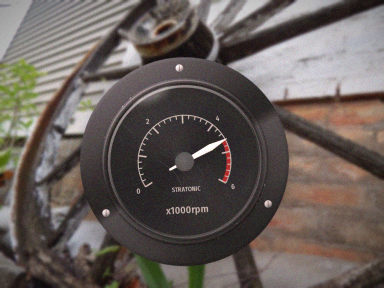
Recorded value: value=4600 unit=rpm
